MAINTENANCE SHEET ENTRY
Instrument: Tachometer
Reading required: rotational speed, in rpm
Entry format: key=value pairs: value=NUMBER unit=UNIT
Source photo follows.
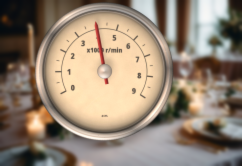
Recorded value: value=4000 unit=rpm
